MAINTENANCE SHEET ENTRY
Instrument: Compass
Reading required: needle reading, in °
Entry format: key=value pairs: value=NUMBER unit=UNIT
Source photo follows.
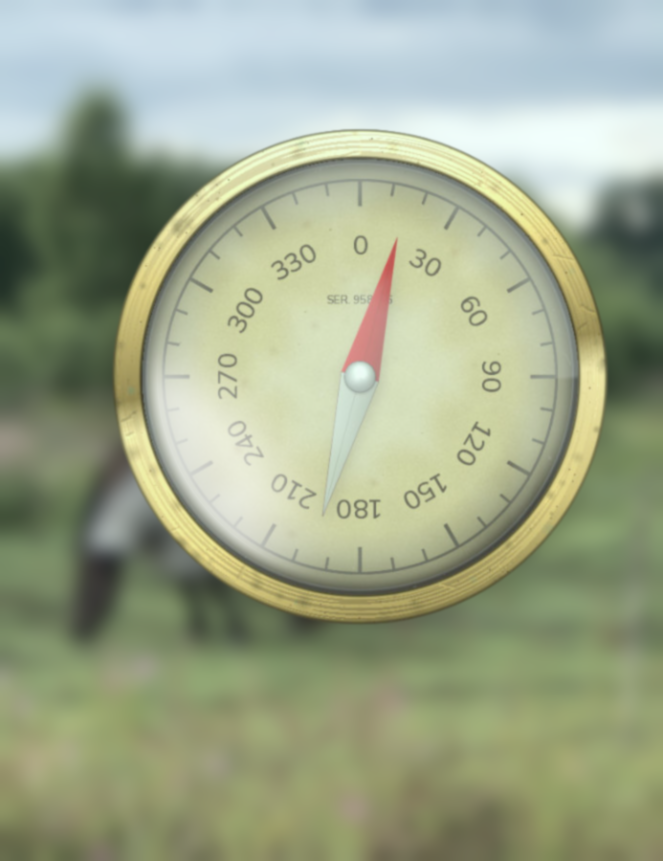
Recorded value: value=15 unit=°
